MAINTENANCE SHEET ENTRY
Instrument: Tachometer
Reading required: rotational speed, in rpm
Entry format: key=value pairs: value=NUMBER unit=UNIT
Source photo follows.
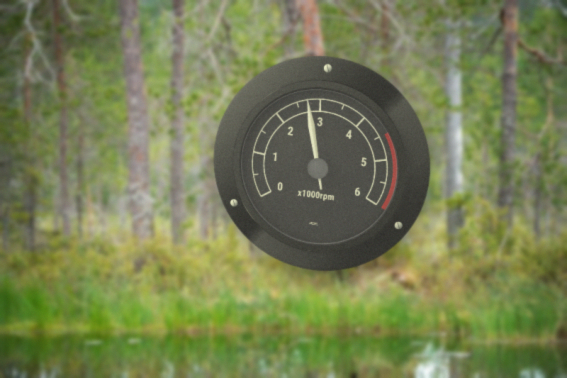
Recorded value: value=2750 unit=rpm
